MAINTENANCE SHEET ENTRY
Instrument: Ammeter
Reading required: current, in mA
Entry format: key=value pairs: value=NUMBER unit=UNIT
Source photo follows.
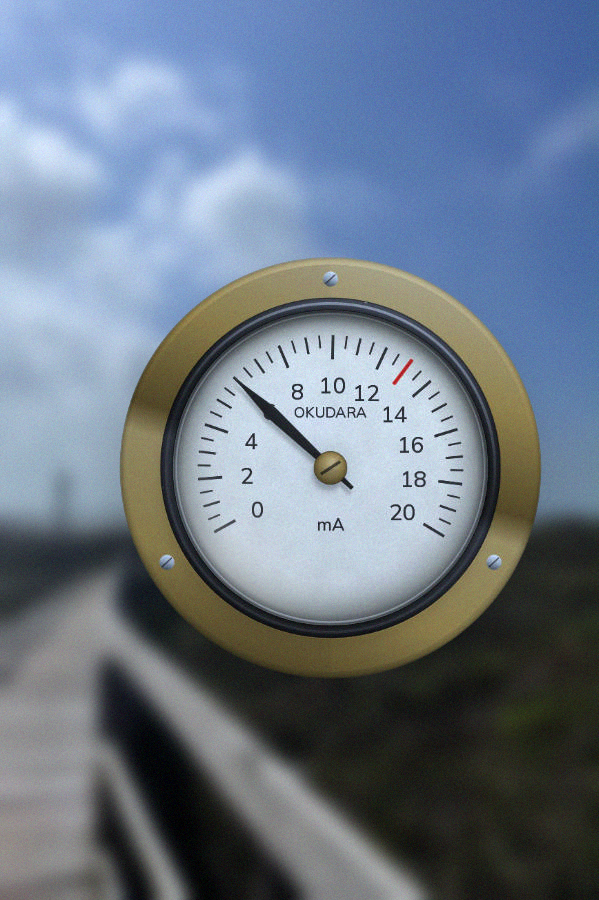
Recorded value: value=6 unit=mA
